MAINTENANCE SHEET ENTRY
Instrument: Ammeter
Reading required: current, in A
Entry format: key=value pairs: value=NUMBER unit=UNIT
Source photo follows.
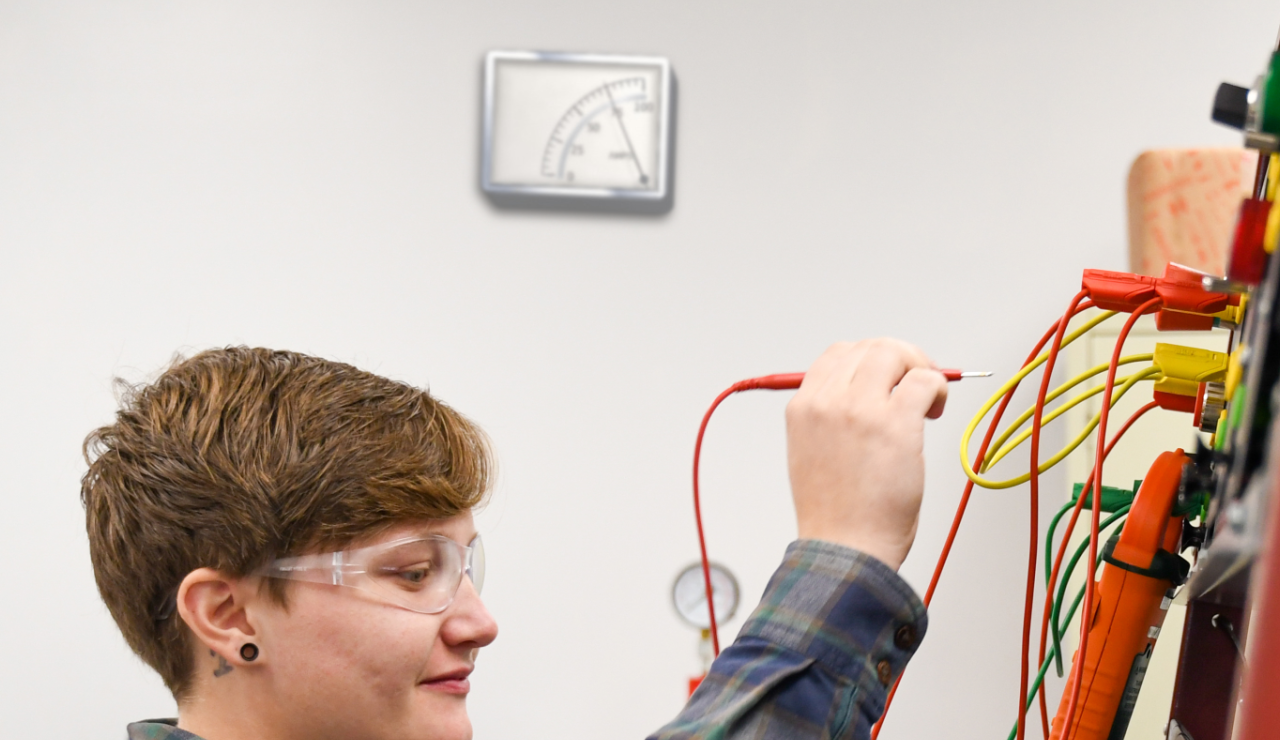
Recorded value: value=75 unit=A
